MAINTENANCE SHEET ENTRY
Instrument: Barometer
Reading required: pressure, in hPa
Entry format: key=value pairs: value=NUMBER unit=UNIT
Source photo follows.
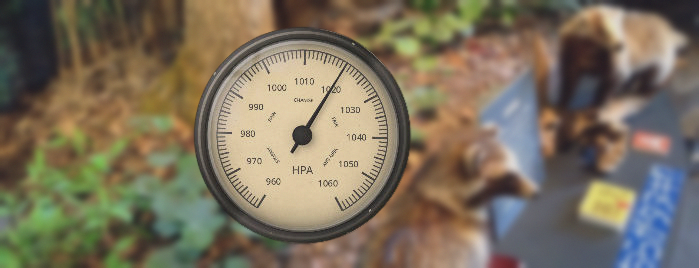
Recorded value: value=1020 unit=hPa
